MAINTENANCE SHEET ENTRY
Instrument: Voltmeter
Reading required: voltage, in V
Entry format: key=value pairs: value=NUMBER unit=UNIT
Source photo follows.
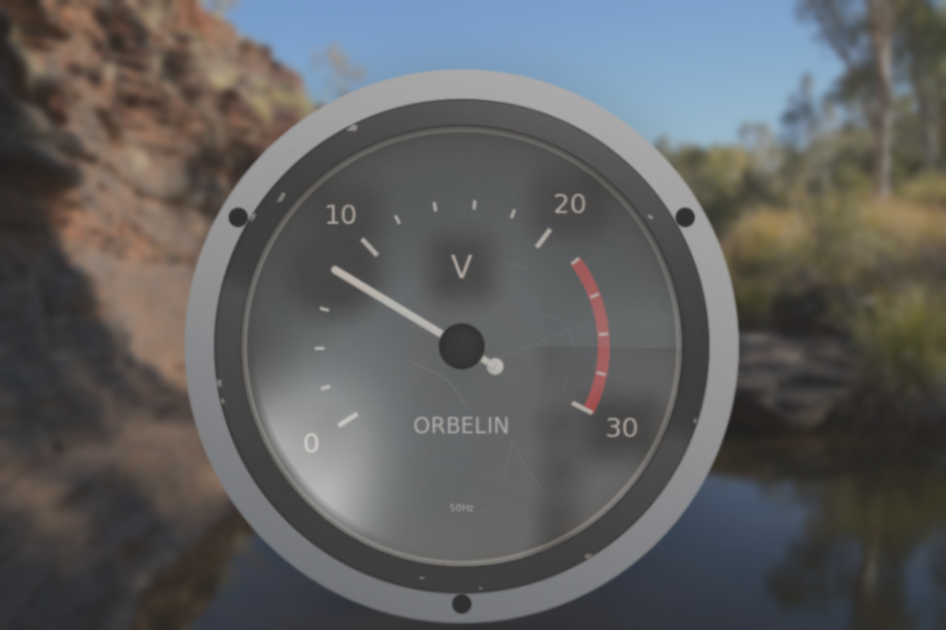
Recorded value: value=8 unit=V
